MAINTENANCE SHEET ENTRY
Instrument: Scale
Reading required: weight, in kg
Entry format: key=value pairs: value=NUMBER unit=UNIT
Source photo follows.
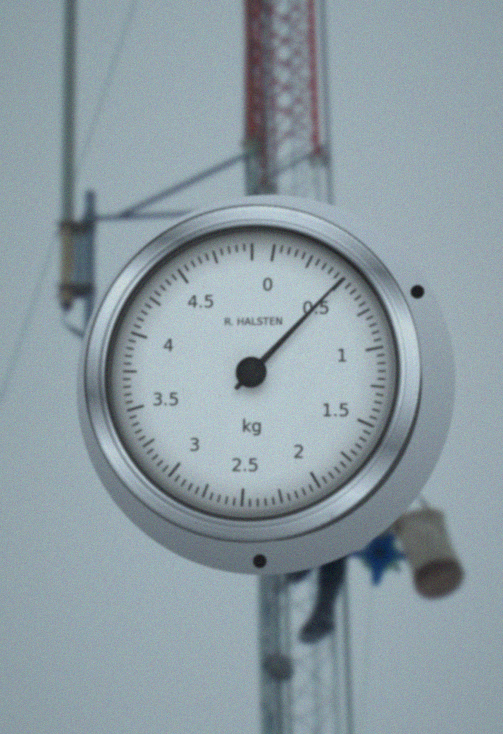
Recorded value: value=0.5 unit=kg
